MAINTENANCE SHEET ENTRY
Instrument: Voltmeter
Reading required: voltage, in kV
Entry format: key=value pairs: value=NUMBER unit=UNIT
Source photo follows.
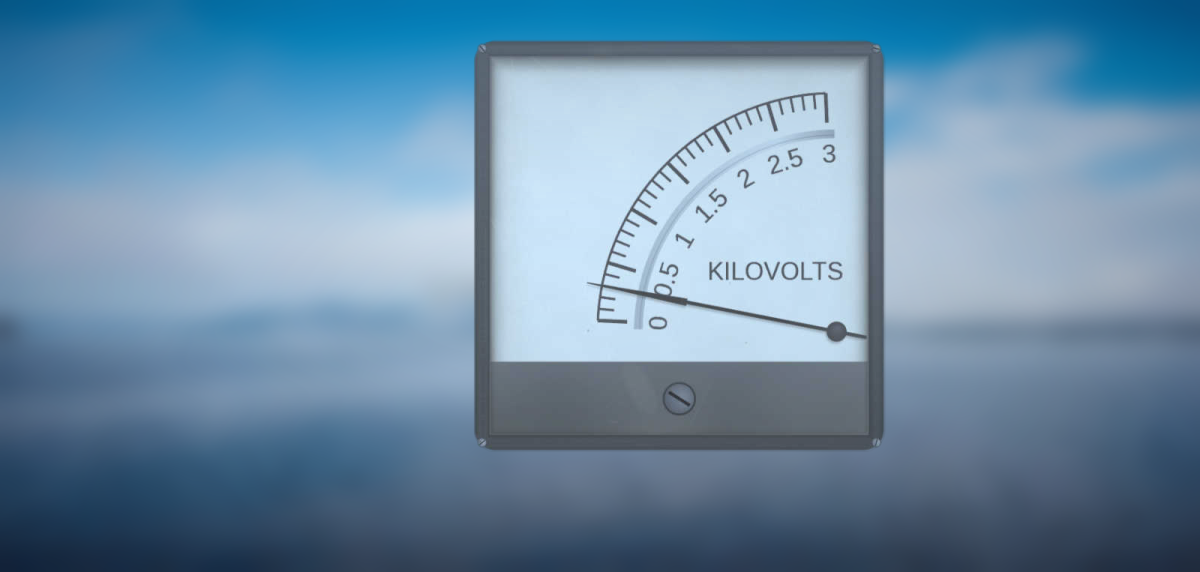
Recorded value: value=0.3 unit=kV
